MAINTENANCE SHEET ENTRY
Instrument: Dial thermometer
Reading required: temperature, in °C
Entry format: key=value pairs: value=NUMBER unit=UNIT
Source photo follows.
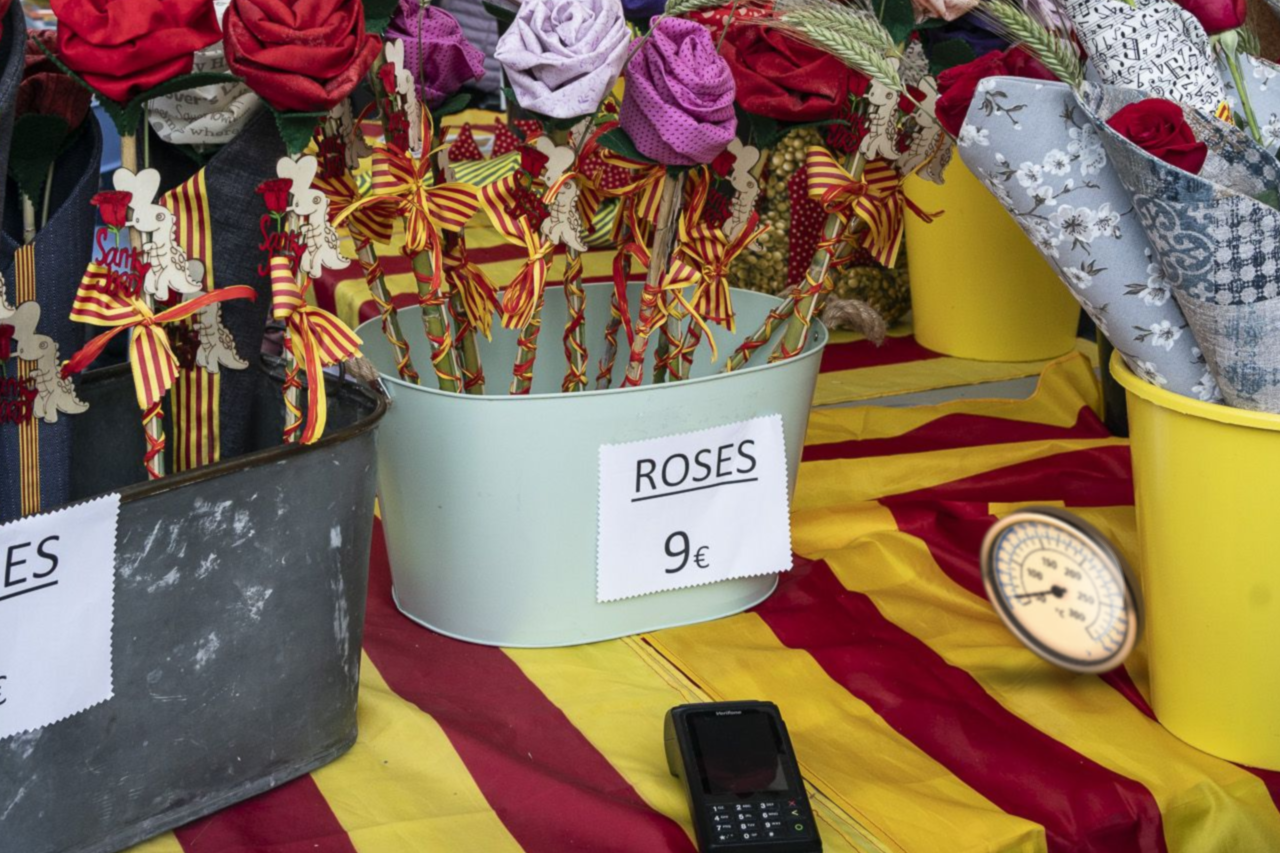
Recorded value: value=60 unit=°C
